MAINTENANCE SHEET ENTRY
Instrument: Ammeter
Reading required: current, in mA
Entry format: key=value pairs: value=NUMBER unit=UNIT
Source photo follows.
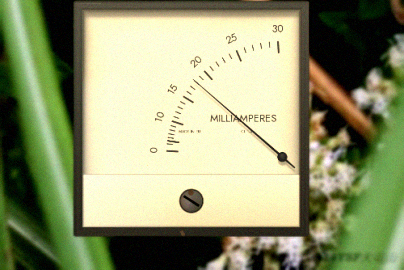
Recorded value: value=18 unit=mA
